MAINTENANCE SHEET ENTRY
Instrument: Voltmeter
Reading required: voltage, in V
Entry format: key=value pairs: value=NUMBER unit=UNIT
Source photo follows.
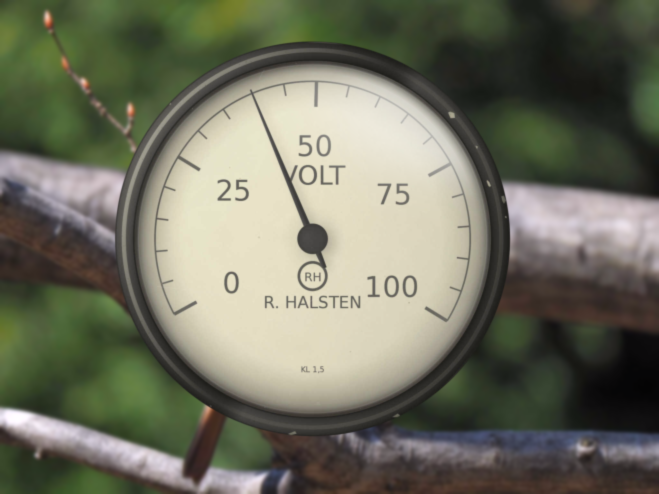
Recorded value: value=40 unit=V
